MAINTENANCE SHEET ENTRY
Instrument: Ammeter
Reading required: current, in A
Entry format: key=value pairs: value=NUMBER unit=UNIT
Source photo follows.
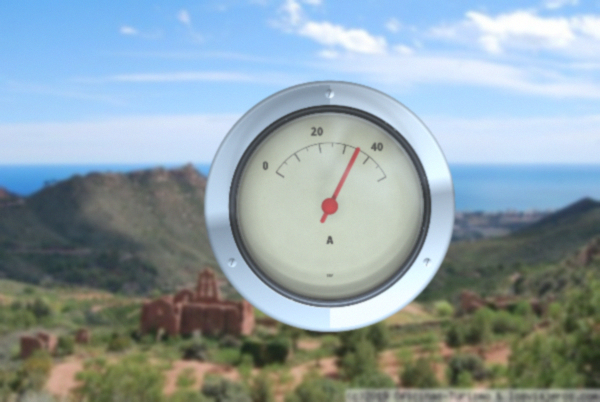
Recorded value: value=35 unit=A
